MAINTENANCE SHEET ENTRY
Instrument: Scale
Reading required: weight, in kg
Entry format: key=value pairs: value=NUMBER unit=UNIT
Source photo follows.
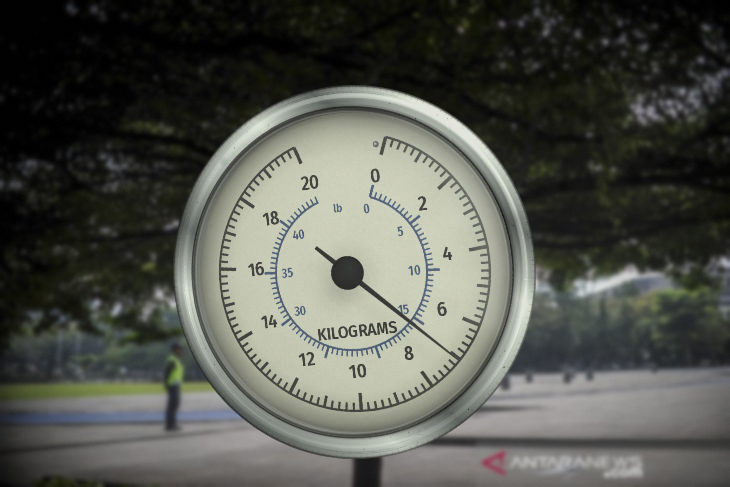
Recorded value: value=7 unit=kg
